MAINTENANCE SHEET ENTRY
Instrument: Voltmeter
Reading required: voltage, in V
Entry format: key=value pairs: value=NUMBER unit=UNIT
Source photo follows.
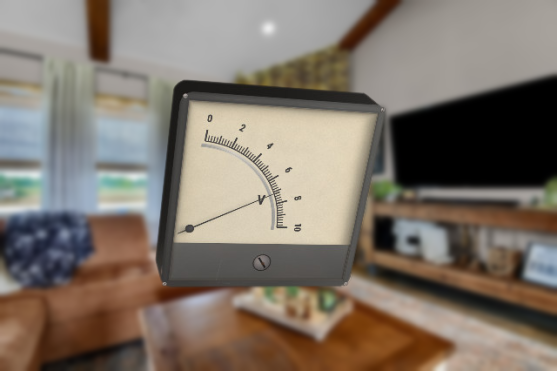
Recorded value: value=7 unit=V
